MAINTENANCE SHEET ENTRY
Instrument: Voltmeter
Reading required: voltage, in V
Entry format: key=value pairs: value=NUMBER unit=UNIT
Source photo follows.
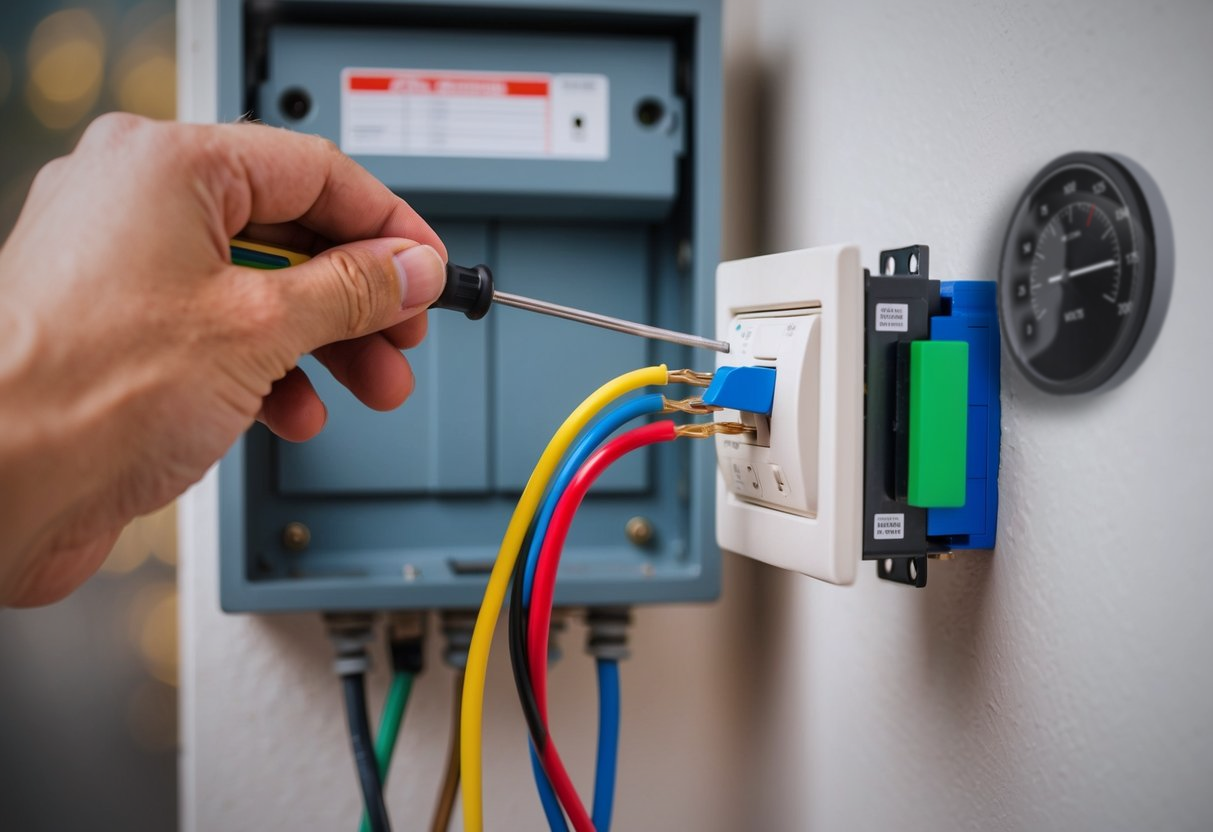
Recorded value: value=175 unit=V
